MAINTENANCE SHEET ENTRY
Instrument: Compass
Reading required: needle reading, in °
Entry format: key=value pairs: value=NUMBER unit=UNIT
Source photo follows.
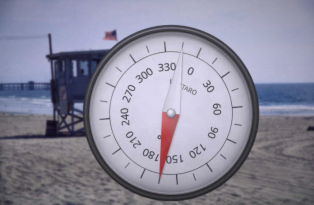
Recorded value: value=165 unit=°
